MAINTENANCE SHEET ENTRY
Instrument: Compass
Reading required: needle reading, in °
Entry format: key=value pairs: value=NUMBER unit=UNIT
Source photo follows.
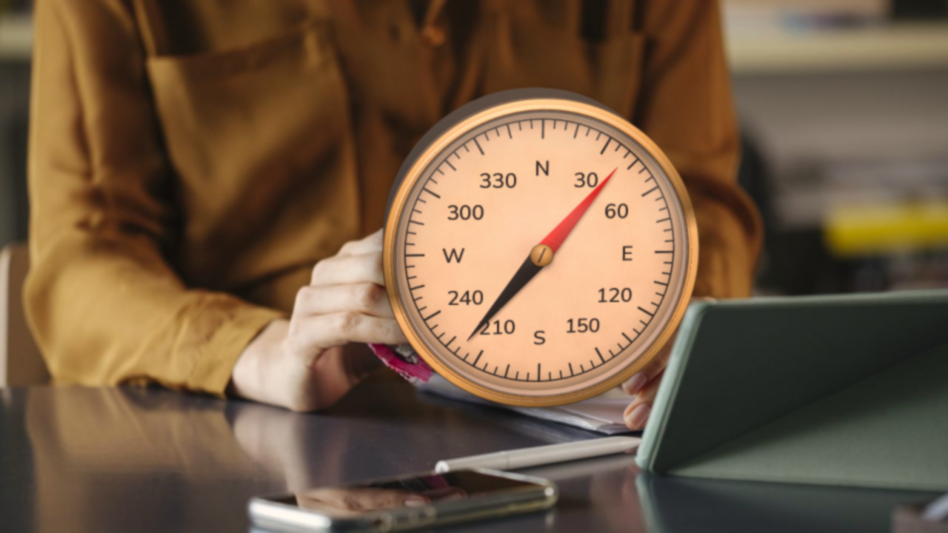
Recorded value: value=40 unit=°
